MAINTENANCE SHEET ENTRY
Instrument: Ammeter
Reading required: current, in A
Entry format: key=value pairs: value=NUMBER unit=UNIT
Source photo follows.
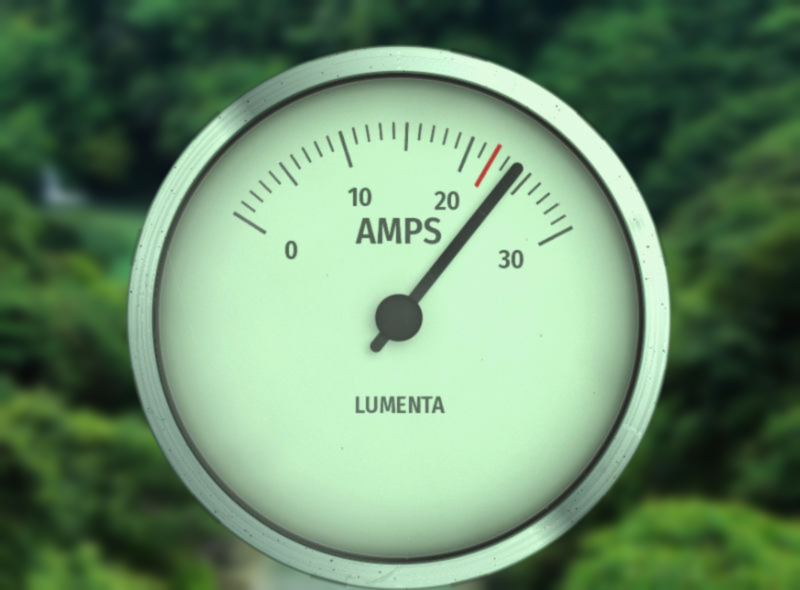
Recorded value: value=24 unit=A
